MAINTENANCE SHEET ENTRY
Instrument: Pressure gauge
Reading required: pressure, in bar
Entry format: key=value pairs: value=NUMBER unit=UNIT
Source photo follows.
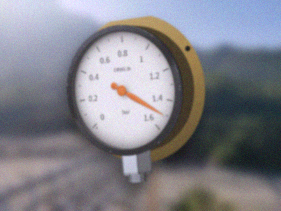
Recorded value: value=1.5 unit=bar
